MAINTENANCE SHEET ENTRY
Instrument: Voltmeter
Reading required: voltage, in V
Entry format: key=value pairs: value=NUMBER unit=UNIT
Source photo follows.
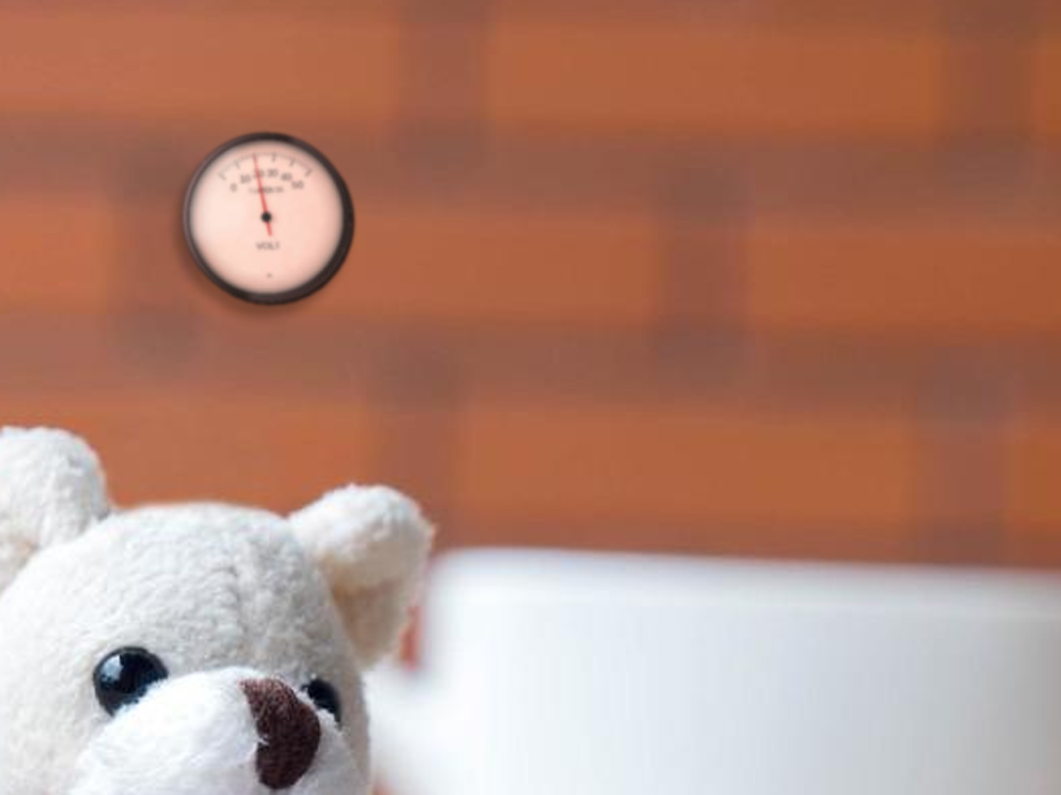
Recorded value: value=20 unit=V
